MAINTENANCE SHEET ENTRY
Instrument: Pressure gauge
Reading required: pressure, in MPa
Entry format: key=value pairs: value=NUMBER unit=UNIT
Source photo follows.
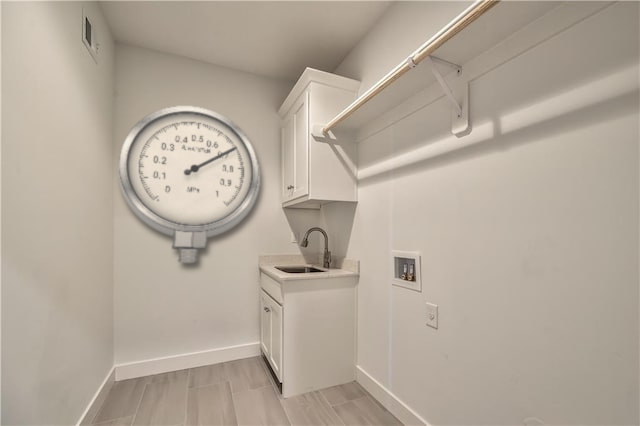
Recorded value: value=0.7 unit=MPa
